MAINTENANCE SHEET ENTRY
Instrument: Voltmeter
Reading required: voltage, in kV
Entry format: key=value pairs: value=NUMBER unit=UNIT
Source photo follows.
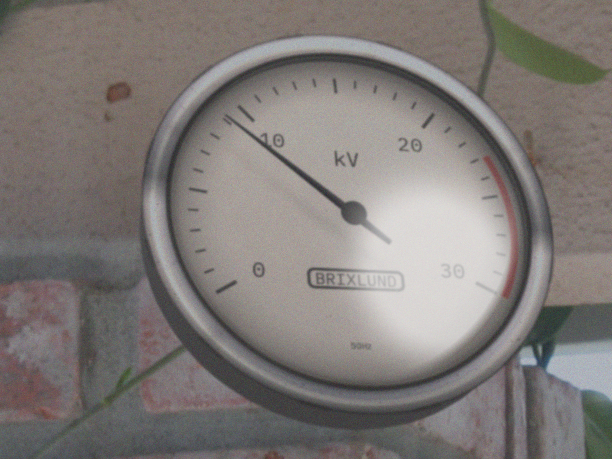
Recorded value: value=9 unit=kV
